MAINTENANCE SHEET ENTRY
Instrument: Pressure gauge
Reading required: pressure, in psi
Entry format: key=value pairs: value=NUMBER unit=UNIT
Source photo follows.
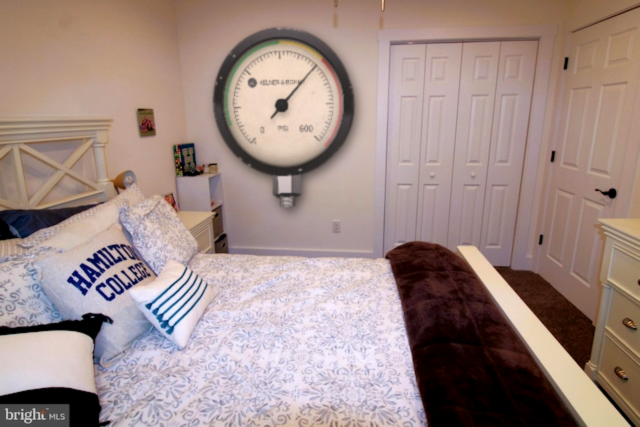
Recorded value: value=400 unit=psi
